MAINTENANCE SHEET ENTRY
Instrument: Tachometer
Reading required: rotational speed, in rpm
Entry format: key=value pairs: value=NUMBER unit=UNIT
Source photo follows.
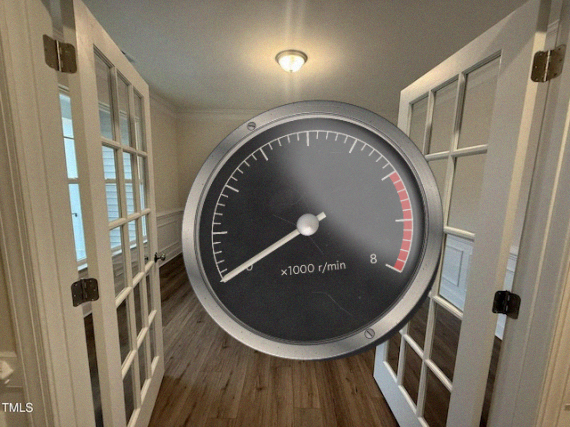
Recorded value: value=0 unit=rpm
